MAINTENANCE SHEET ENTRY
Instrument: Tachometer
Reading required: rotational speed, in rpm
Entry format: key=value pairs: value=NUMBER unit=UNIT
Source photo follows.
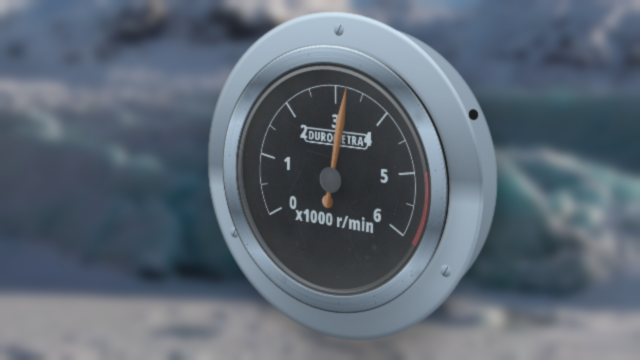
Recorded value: value=3250 unit=rpm
